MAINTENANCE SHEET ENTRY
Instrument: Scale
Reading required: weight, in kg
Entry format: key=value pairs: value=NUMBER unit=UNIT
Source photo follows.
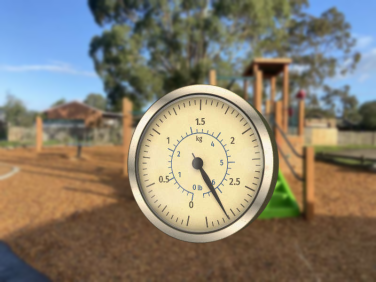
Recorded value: value=2.8 unit=kg
